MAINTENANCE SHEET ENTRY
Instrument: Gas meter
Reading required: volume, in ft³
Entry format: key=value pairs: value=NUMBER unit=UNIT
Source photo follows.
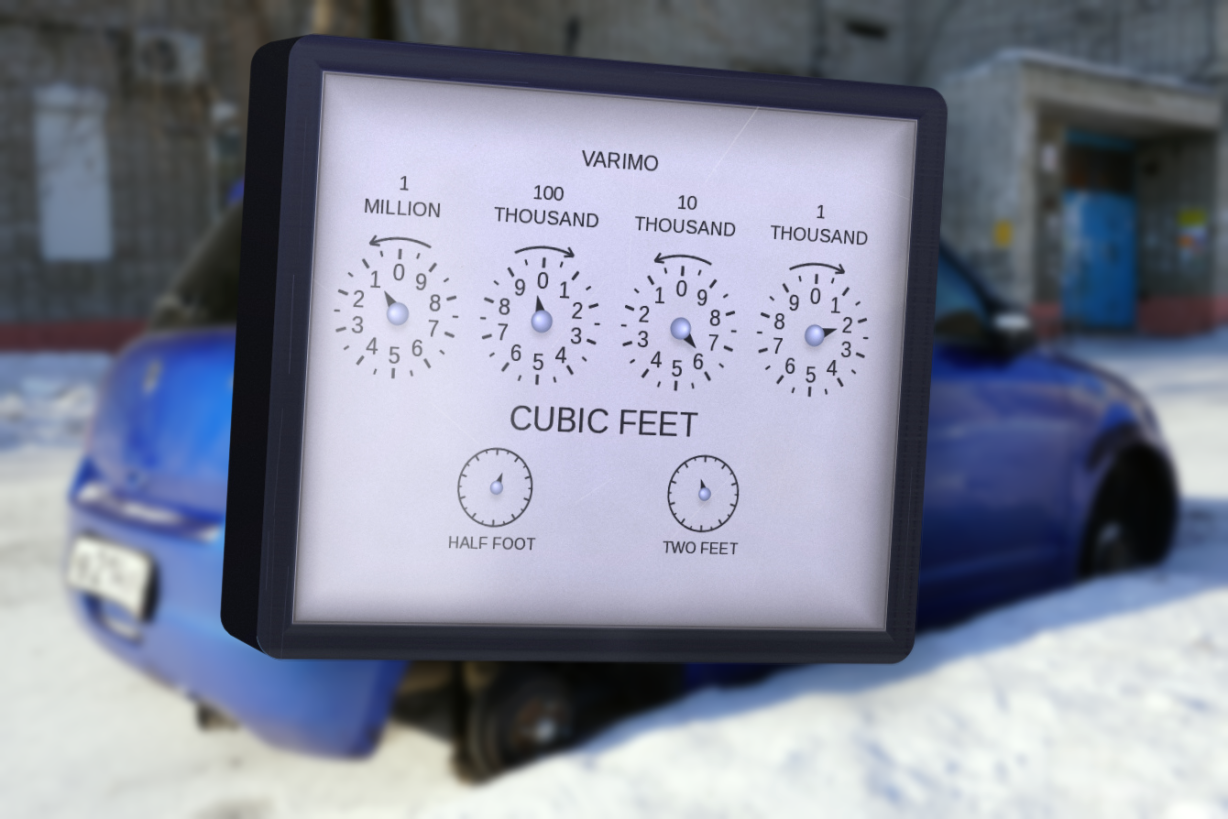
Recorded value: value=96200 unit=ft³
